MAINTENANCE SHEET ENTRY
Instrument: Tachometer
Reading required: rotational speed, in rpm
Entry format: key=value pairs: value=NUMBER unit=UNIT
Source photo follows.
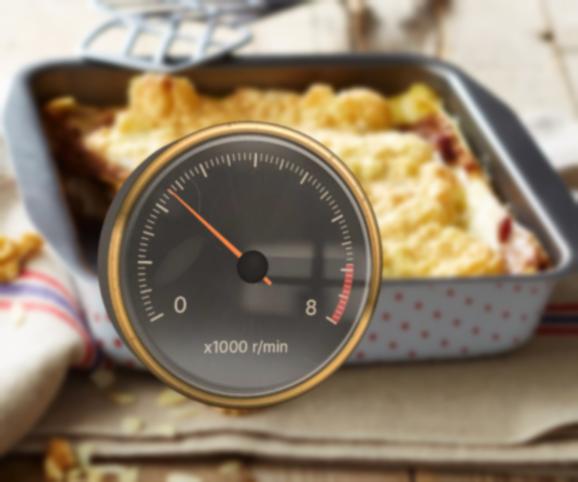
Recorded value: value=2300 unit=rpm
